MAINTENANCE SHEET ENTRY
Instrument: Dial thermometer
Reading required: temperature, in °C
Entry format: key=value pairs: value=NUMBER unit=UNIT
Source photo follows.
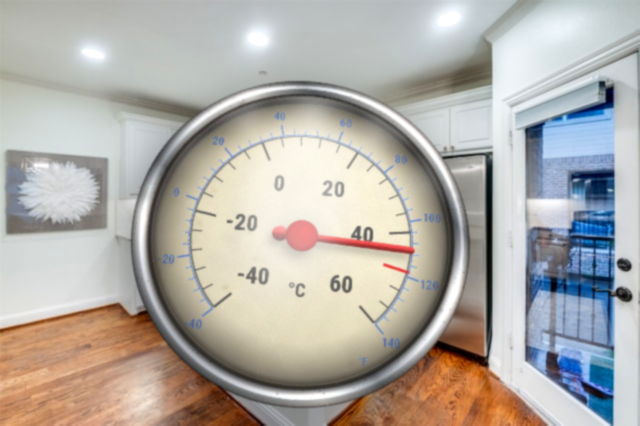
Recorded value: value=44 unit=°C
